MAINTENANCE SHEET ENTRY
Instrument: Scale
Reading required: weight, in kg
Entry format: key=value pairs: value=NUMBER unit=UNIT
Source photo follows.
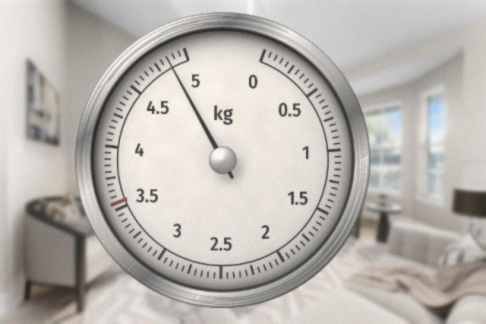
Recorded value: value=4.85 unit=kg
